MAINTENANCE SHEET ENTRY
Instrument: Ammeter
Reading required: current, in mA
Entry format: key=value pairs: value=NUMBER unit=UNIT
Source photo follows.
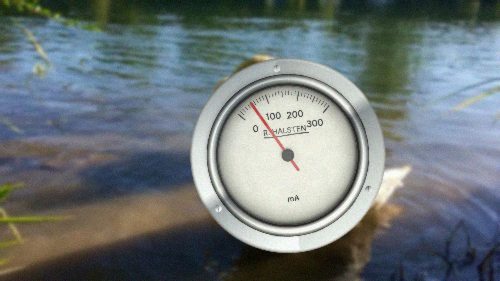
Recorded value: value=50 unit=mA
